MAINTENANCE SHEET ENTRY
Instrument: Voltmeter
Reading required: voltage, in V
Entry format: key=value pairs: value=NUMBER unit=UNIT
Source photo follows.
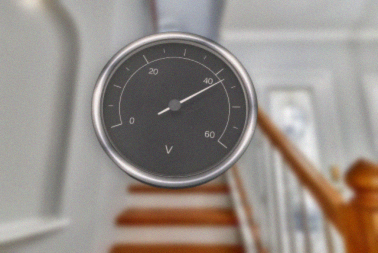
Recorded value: value=42.5 unit=V
